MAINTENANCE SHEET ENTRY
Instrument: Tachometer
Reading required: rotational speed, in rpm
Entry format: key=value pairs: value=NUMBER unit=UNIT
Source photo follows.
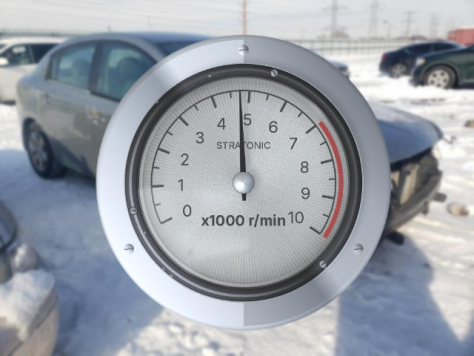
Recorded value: value=4750 unit=rpm
